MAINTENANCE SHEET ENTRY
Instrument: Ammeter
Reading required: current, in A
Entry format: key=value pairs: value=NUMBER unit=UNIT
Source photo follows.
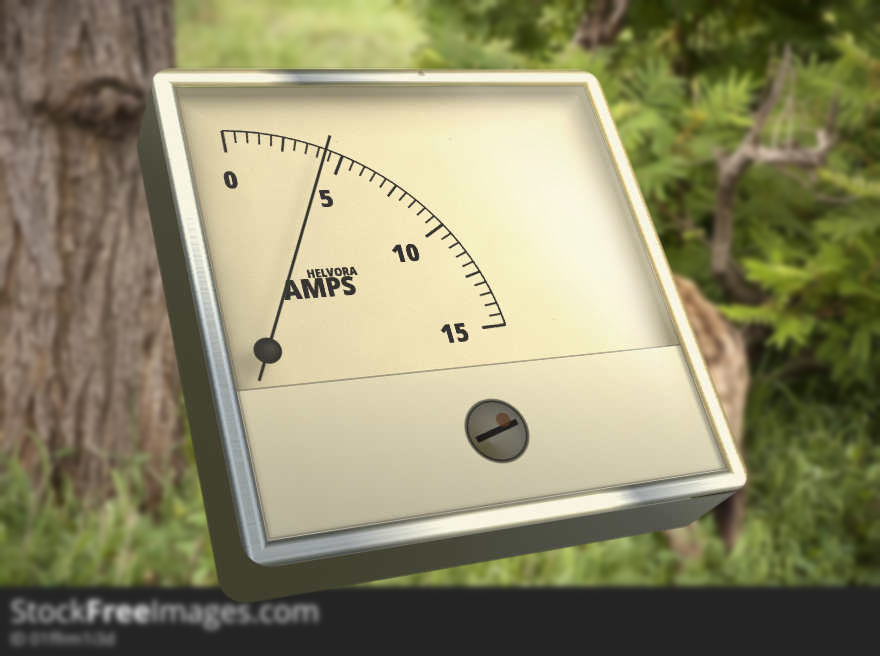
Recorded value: value=4.25 unit=A
